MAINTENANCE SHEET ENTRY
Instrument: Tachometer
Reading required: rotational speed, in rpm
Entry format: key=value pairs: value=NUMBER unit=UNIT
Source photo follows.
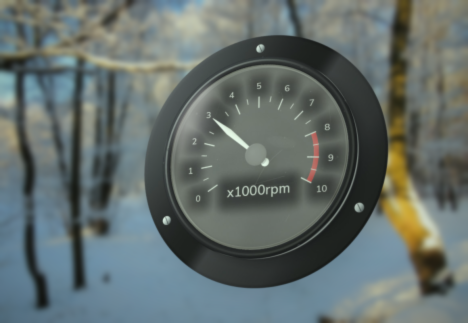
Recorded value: value=3000 unit=rpm
